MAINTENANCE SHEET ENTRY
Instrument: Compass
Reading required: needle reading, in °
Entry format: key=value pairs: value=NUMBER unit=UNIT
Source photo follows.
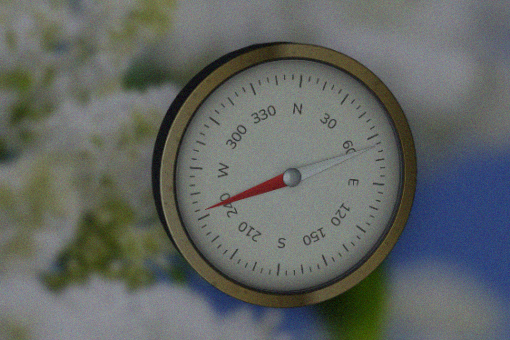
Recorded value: value=245 unit=°
